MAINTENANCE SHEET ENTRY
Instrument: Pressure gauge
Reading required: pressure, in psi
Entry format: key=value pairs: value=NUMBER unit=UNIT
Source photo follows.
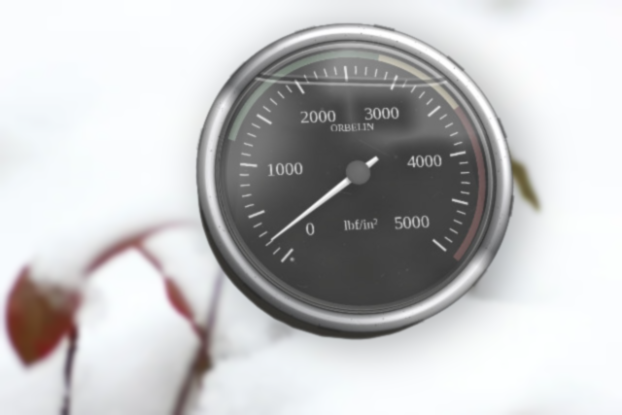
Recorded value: value=200 unit=psi
